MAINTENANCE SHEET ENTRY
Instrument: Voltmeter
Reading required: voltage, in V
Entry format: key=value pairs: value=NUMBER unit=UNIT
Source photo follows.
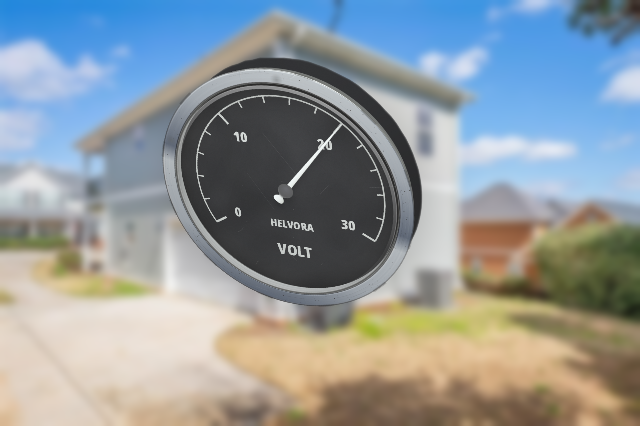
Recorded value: value=20 unit=V
